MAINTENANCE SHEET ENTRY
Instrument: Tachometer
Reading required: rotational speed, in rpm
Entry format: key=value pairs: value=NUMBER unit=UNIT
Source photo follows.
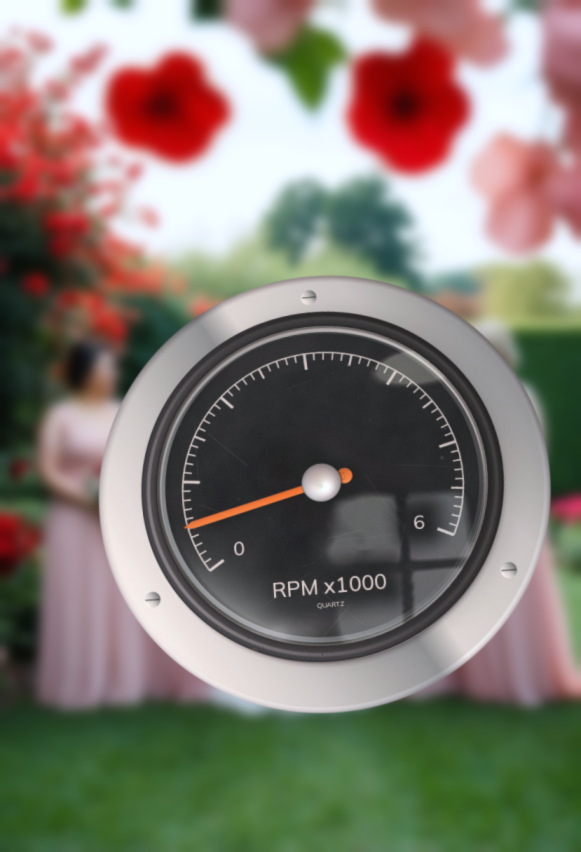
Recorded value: value=500 unit=rpm
